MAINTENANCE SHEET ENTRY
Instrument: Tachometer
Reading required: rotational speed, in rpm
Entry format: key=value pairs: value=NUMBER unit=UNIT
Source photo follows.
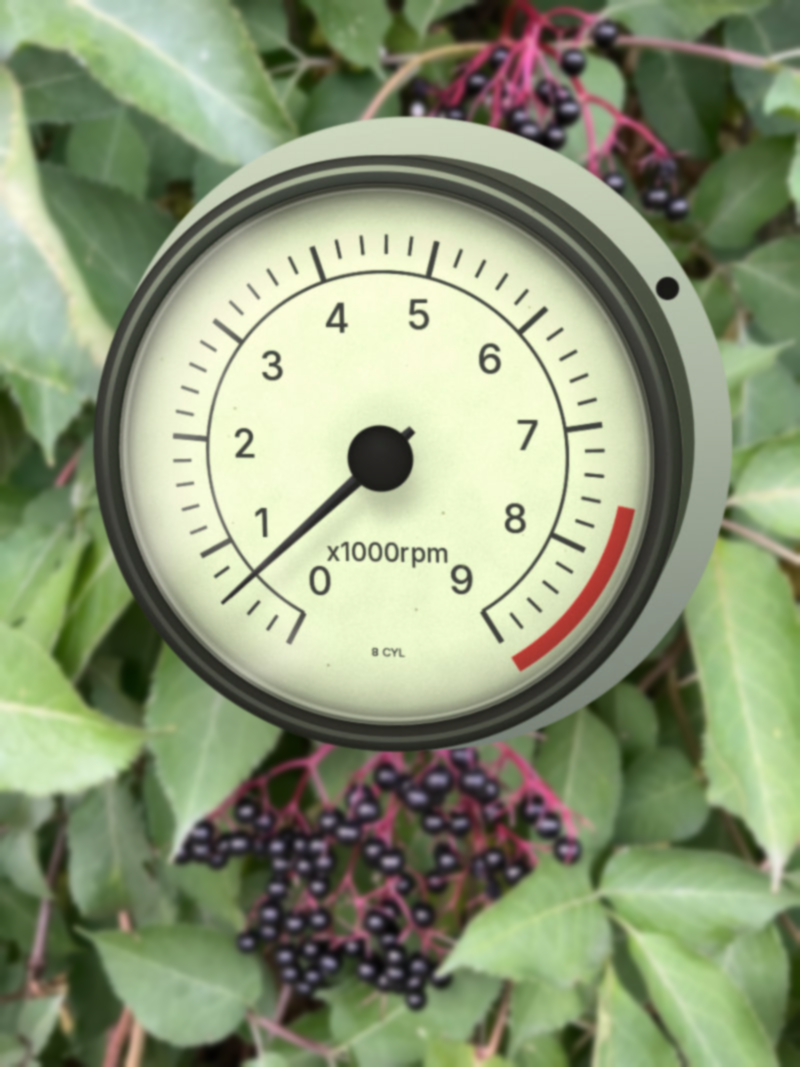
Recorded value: value=600 unit=rpm
